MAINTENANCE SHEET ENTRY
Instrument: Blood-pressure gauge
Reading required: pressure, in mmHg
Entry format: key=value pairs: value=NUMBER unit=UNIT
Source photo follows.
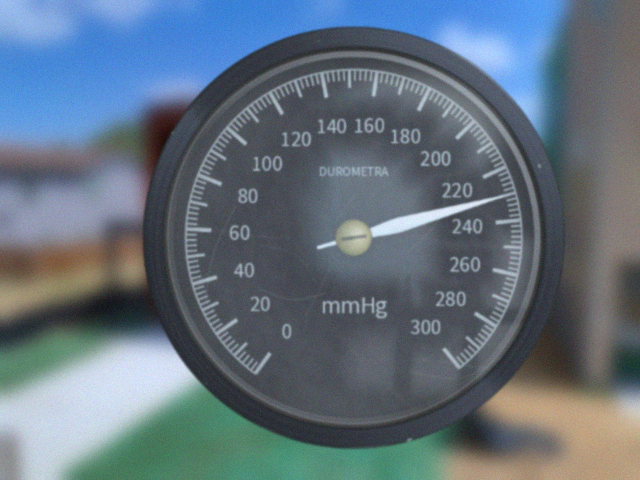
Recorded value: value=230 unit=mmHg
